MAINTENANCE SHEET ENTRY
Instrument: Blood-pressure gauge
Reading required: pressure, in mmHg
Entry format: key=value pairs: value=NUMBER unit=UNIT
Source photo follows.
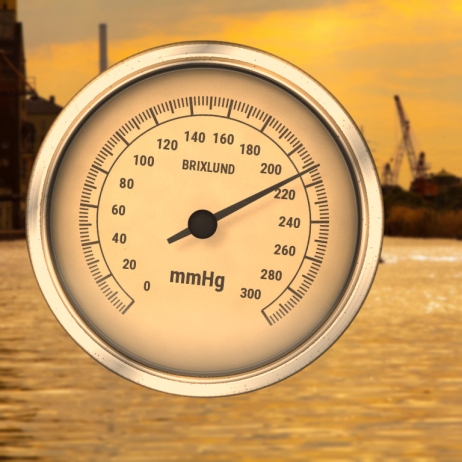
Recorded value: value=212 unit=mmHg
